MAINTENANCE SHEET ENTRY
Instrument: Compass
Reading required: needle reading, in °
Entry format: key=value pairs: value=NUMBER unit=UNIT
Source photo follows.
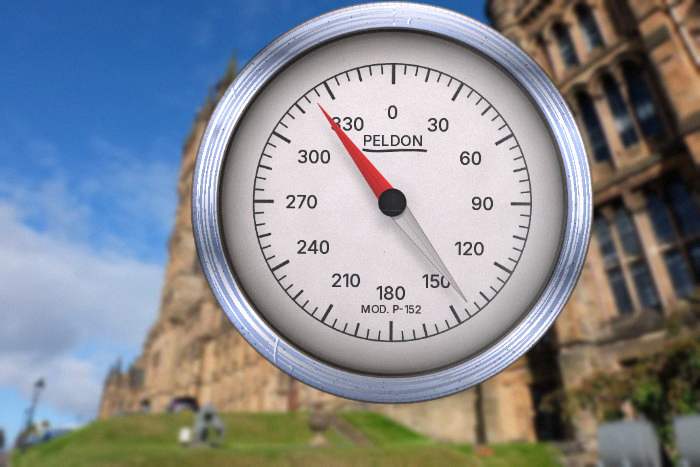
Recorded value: value=322.5 unit=°
